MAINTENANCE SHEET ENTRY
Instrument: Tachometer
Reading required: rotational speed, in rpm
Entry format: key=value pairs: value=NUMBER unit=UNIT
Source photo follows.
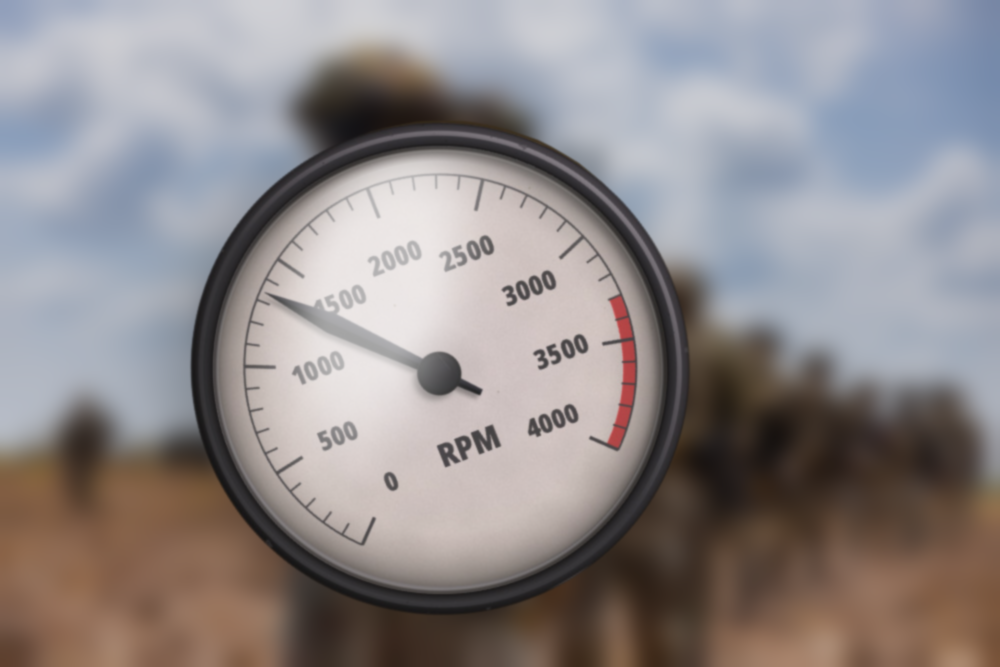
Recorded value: value=1350 unit=rpm
